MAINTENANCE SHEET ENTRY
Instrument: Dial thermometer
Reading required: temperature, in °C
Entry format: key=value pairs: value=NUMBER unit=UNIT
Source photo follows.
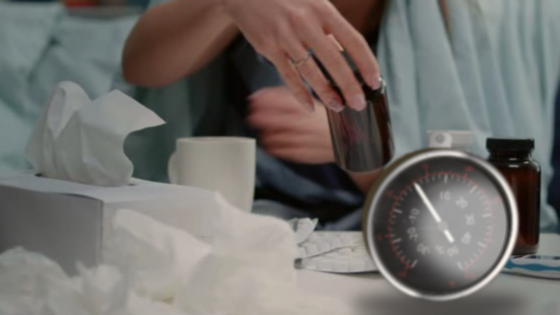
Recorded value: value=0 unit=°C
